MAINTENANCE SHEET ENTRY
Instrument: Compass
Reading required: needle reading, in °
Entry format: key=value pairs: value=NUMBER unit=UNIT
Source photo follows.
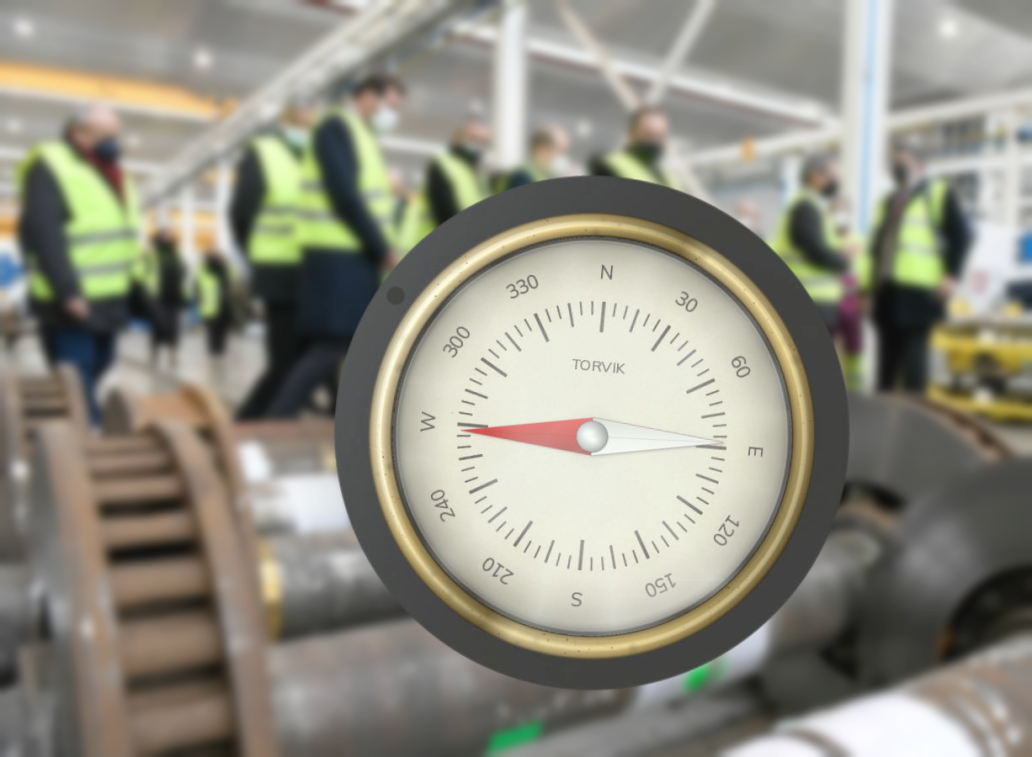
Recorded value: value=267.5 unit=°
